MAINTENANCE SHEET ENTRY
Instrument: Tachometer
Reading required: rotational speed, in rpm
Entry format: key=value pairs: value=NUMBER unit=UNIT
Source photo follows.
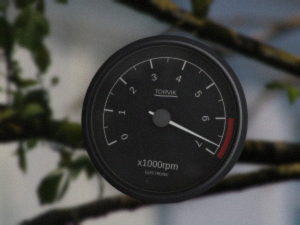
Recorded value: value=6750 unit=rpm
